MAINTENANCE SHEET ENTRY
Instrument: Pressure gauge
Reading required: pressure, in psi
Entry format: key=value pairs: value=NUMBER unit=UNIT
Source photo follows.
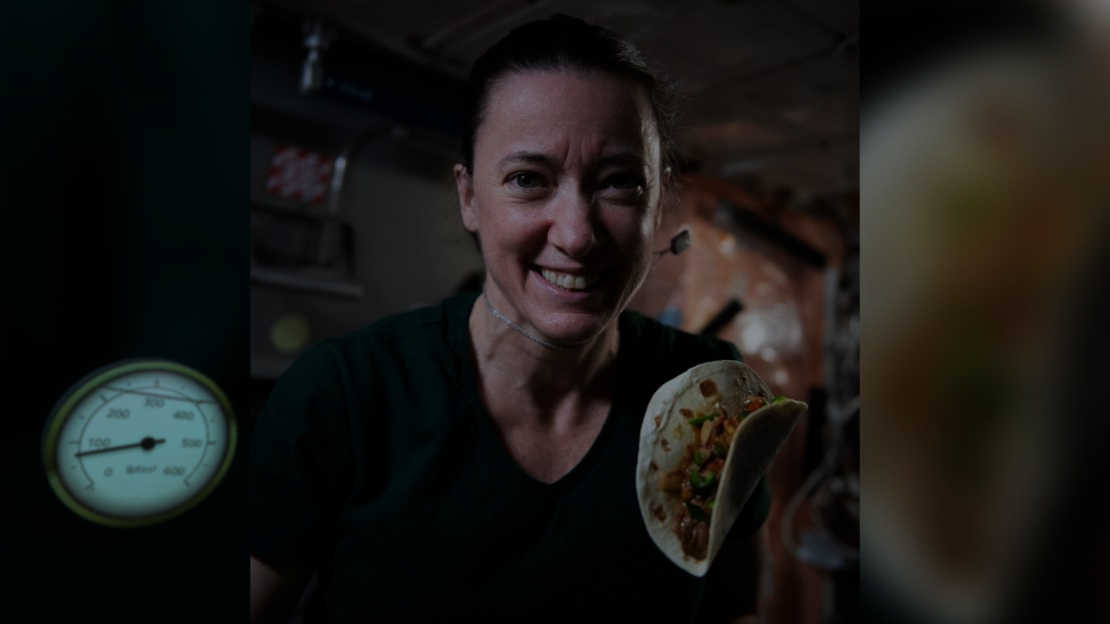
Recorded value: value=75 unit=psi
